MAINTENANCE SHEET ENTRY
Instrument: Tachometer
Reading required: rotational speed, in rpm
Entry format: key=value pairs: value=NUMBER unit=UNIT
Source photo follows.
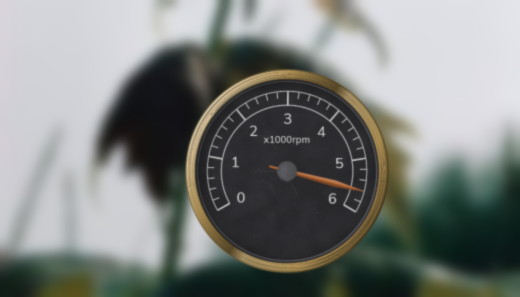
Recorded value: value=5600 unit=rpm
